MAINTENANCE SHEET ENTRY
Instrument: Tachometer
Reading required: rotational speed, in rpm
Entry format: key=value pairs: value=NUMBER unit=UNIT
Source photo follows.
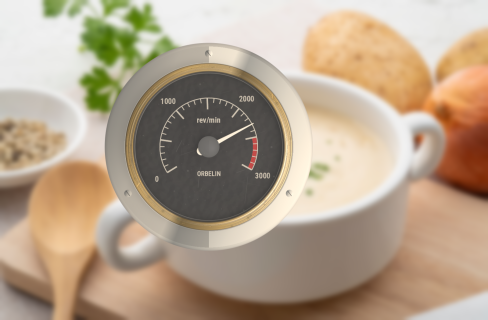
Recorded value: value=2300 unit=rpm
